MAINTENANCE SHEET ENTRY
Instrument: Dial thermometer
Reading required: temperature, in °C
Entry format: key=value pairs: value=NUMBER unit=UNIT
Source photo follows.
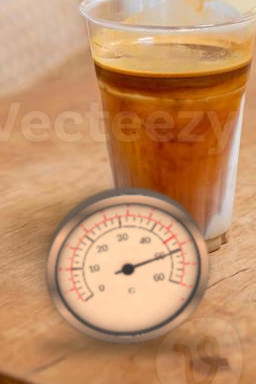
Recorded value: value=50 unit=°C
